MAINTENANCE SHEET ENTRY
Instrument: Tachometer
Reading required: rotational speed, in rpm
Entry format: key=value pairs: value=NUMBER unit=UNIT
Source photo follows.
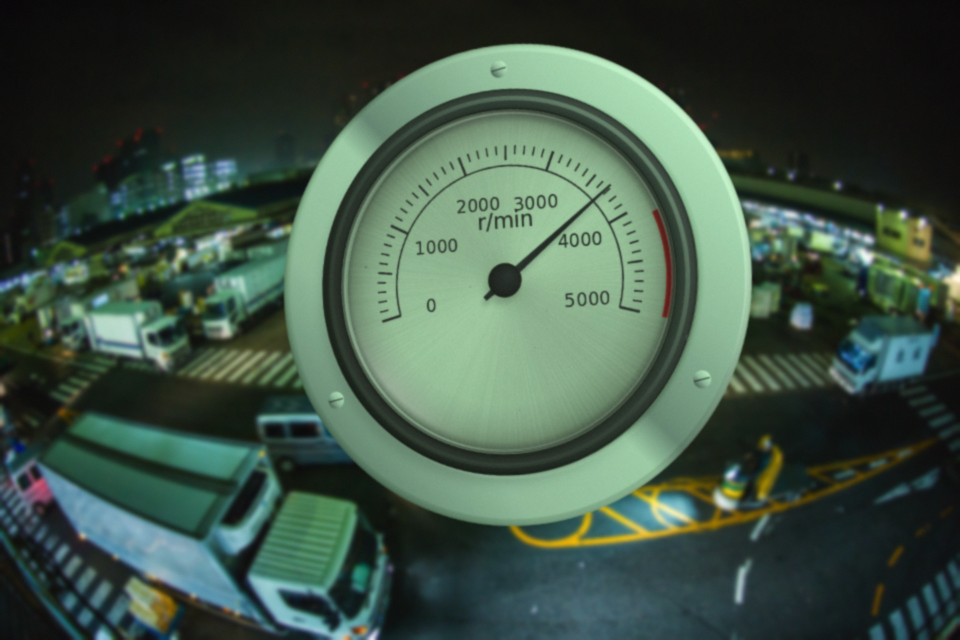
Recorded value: value=3700 unit=rpm
